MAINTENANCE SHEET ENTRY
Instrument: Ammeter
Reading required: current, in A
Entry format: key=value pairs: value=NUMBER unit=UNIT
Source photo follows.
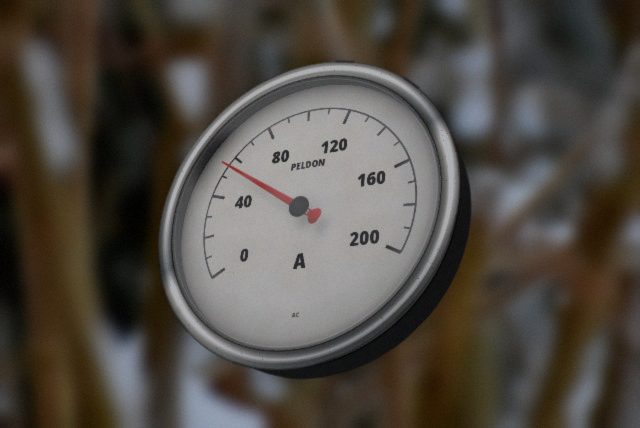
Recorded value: value=55 unit=A
